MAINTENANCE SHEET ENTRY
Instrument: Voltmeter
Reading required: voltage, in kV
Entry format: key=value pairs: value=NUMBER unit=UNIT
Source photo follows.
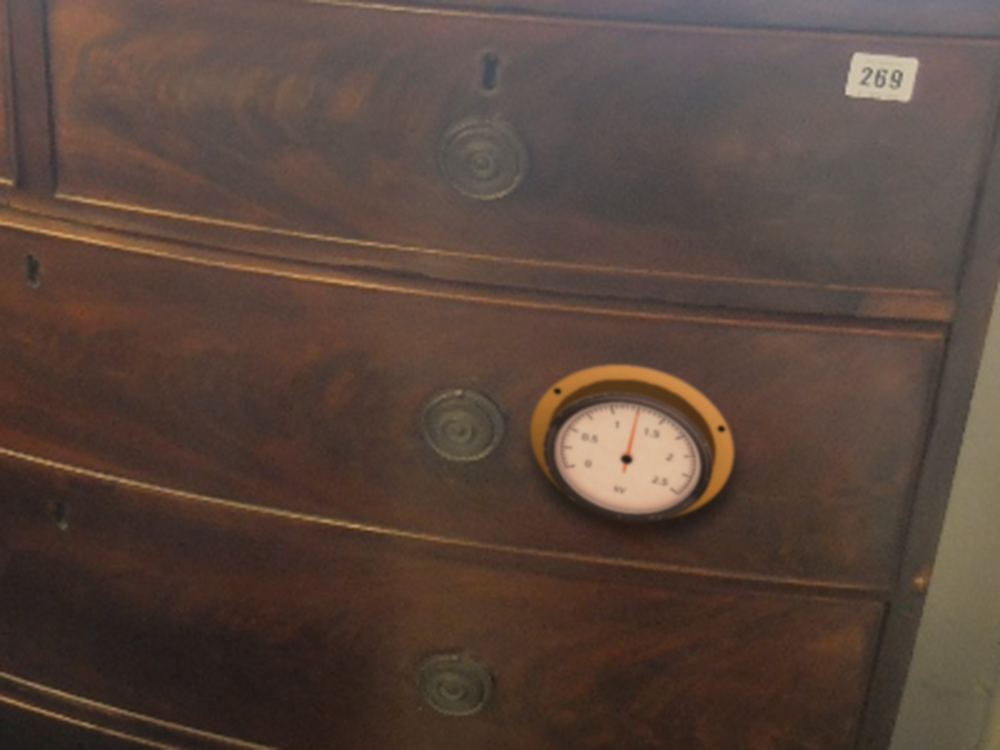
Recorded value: value=1.25 unit=kV
